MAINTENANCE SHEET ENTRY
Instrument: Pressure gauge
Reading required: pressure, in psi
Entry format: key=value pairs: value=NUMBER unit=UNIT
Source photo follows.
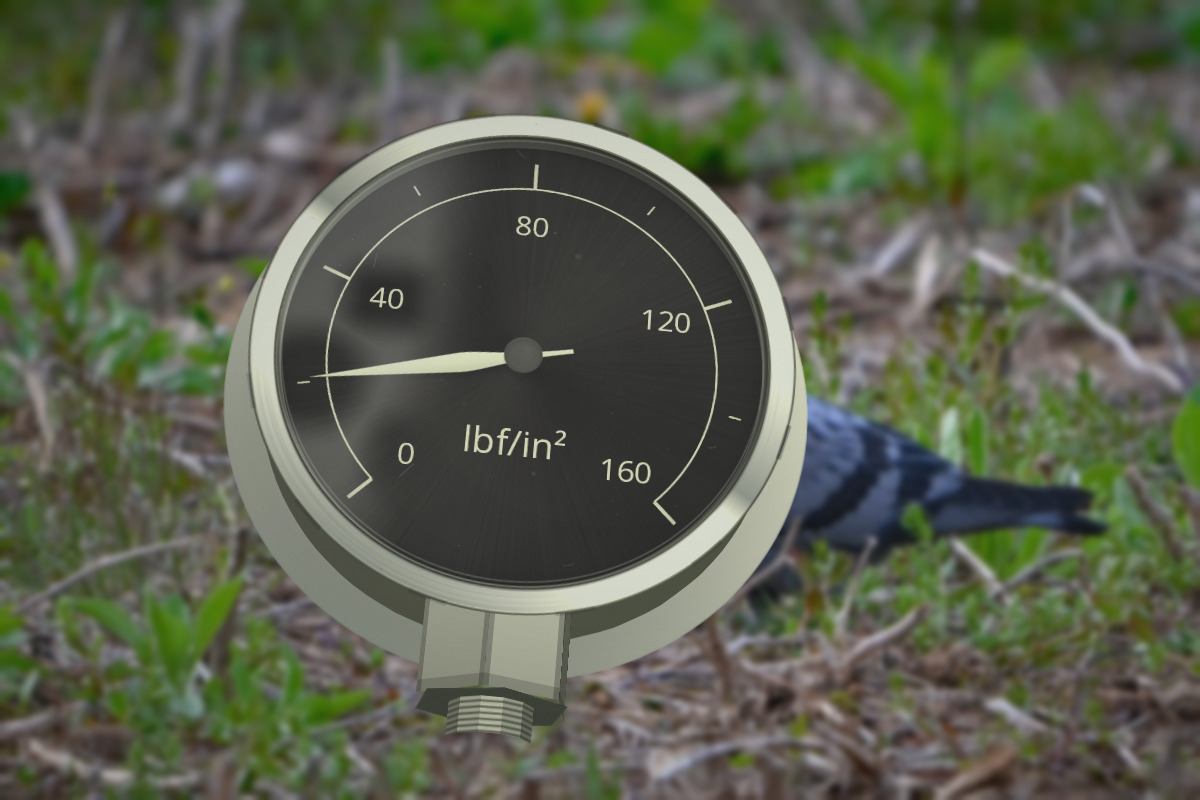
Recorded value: value=20 unit=psi
